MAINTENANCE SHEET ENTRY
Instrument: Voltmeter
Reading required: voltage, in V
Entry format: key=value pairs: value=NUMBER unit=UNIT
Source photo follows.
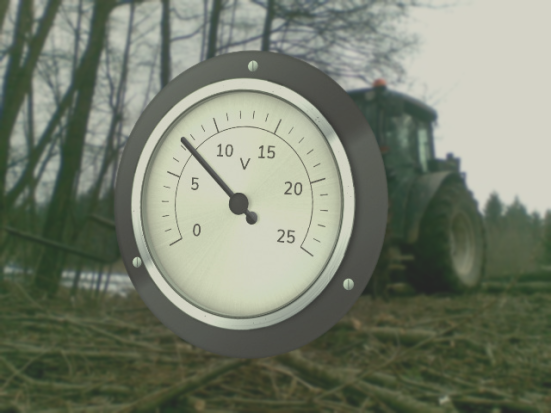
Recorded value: value=7.5 unit=V
